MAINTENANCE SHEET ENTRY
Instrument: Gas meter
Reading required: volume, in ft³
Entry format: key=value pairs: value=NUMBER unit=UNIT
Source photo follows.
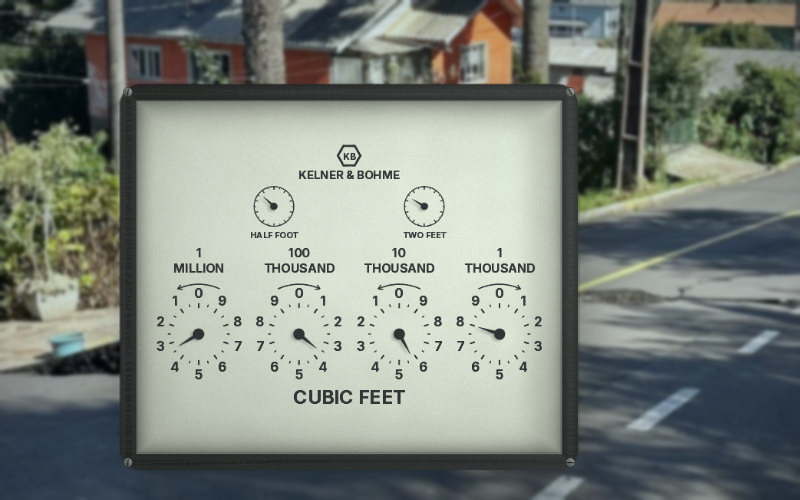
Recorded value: value=335800 unit=ft³
